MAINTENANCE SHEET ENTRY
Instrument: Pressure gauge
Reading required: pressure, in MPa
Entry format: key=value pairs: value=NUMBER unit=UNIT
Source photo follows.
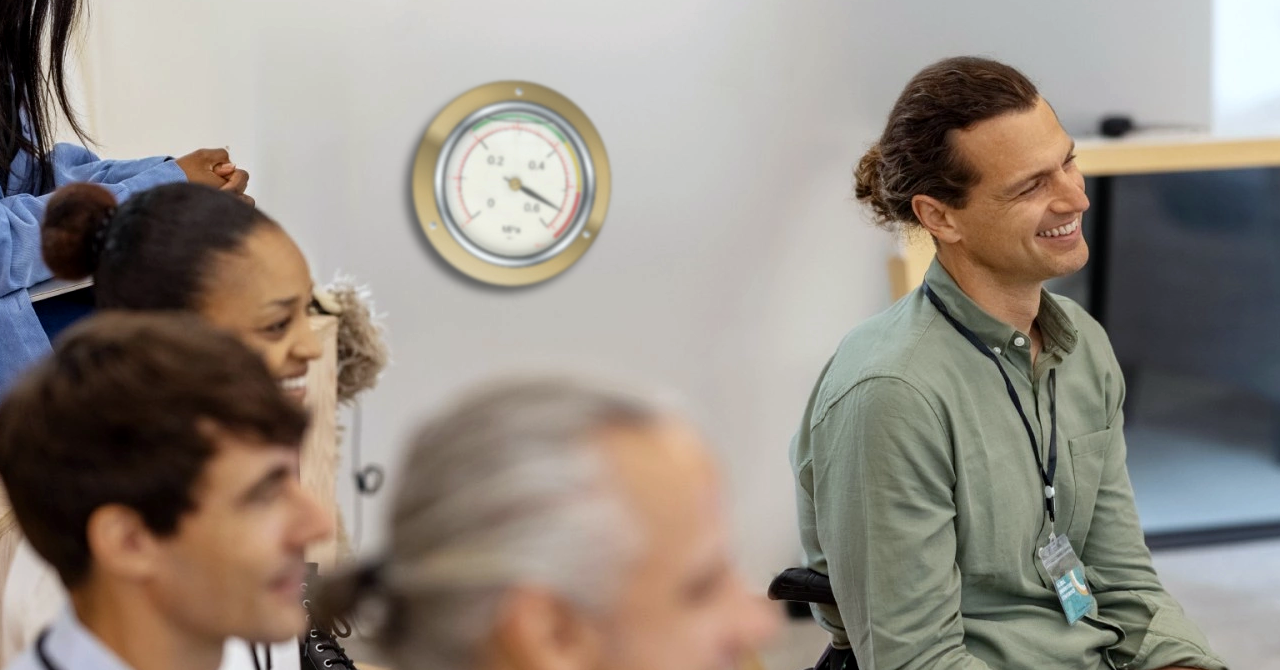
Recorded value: value=0.55 unit=MPa
